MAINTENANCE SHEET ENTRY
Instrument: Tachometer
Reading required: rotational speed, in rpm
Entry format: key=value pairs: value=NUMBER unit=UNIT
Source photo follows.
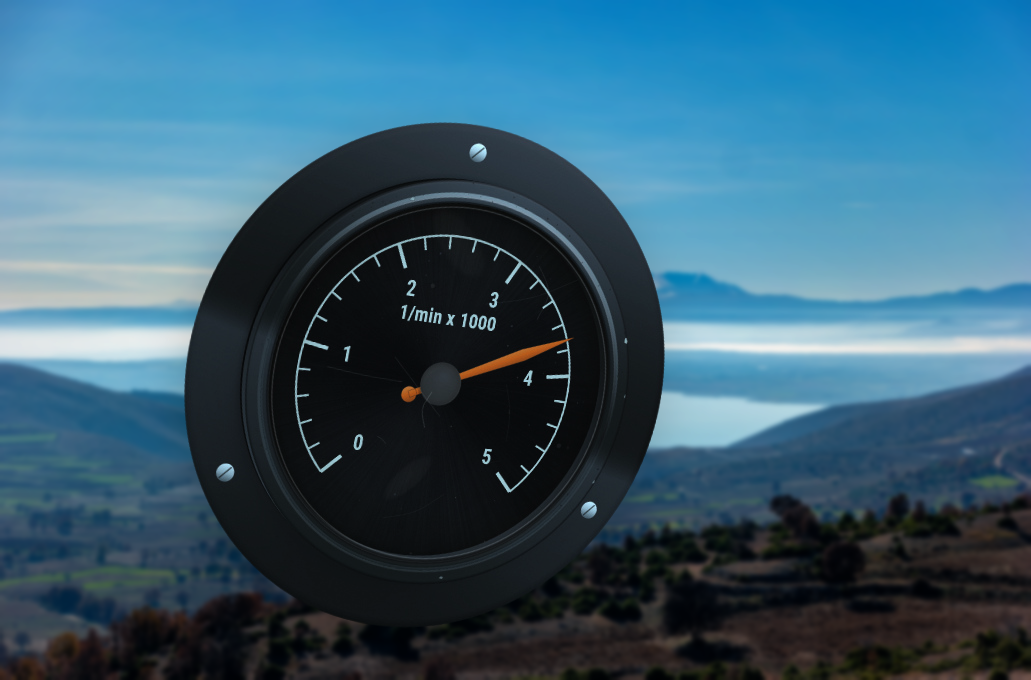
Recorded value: value=3700 unit=rpm
